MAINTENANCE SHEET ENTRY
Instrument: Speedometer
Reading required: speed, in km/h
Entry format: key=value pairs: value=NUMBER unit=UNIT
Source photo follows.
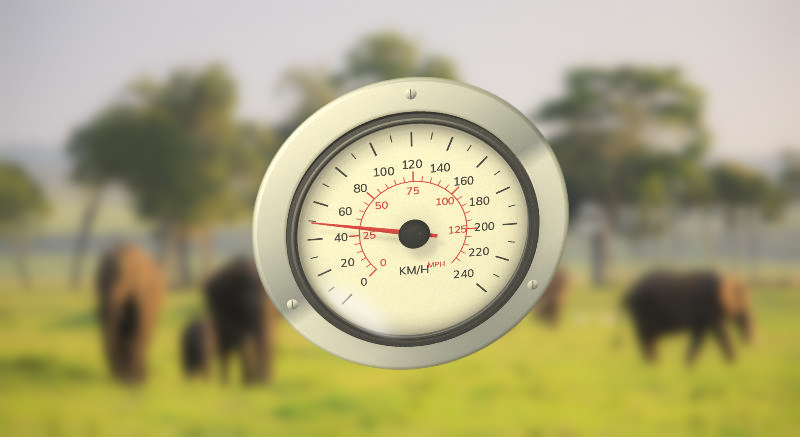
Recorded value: value=50 unit=km/h
